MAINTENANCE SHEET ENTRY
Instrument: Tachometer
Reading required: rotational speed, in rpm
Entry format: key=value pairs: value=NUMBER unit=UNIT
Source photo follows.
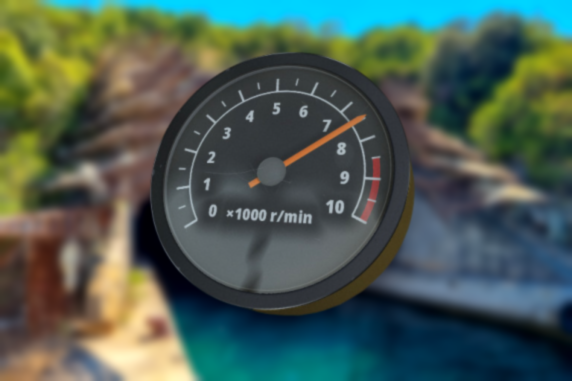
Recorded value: value=7500 unit=rpm
